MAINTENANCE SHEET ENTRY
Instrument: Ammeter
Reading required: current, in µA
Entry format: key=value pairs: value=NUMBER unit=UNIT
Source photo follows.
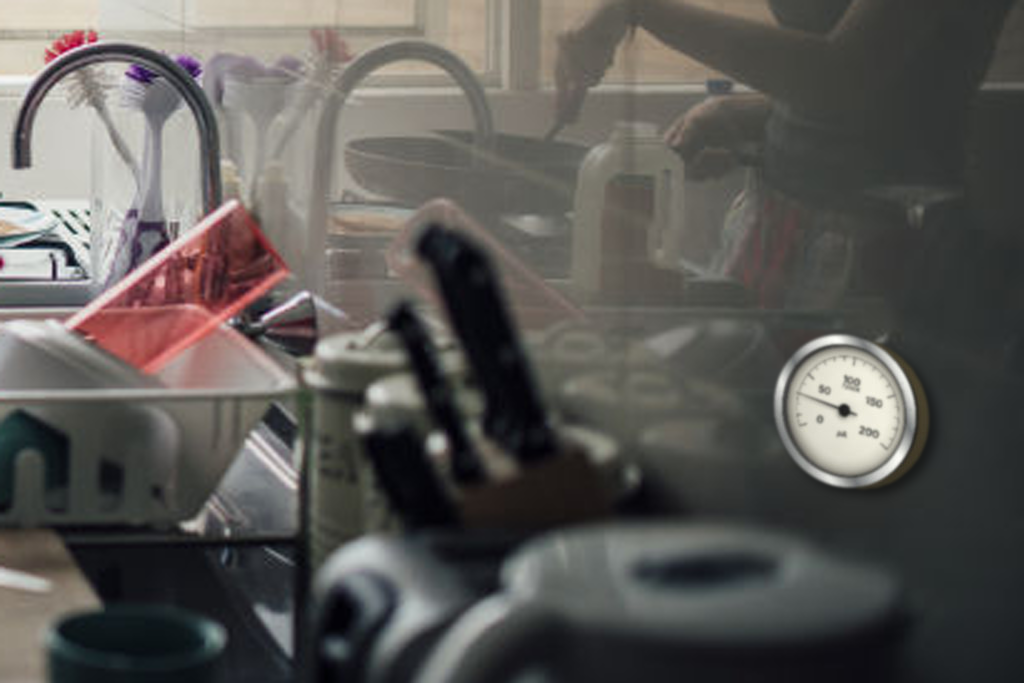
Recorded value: value=30 unit=µA
